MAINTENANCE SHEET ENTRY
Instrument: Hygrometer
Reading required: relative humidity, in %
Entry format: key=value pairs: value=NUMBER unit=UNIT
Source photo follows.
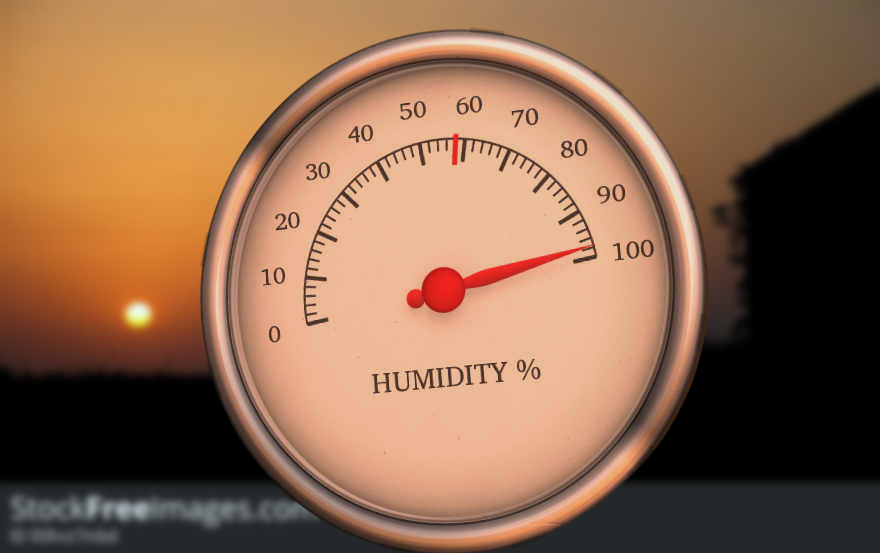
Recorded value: value=98 unit=%
